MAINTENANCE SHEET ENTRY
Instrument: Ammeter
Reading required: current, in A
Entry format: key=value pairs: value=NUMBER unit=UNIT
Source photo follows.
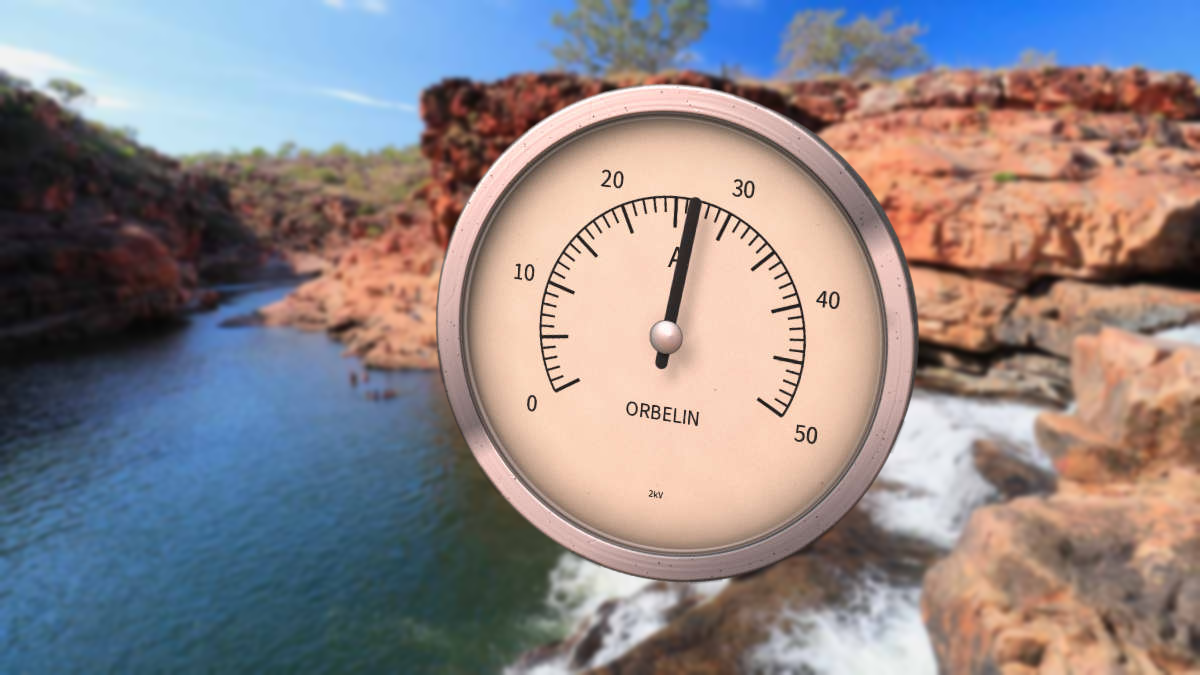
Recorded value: value=27 unit=A
